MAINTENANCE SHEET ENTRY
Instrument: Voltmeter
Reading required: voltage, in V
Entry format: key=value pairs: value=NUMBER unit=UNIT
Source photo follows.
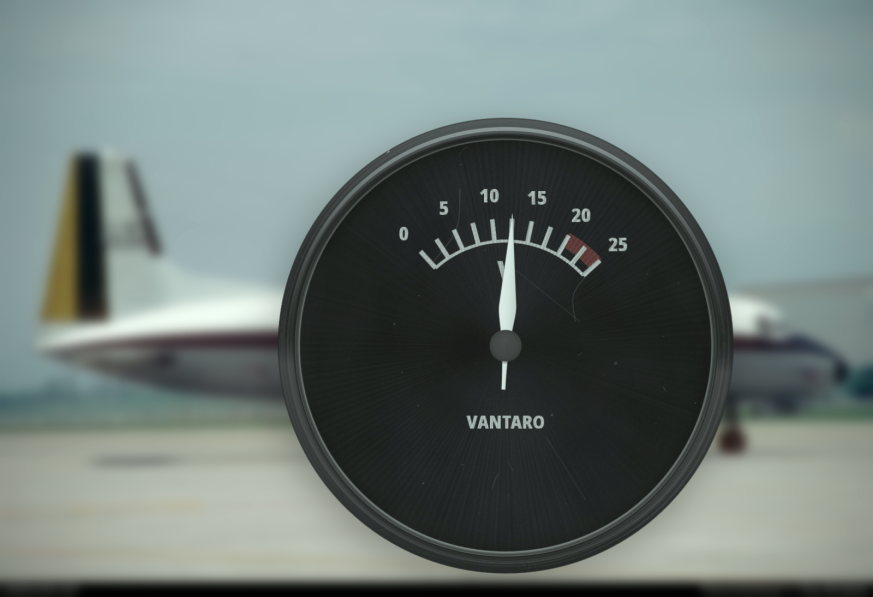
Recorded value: value=12.5 unit=V
